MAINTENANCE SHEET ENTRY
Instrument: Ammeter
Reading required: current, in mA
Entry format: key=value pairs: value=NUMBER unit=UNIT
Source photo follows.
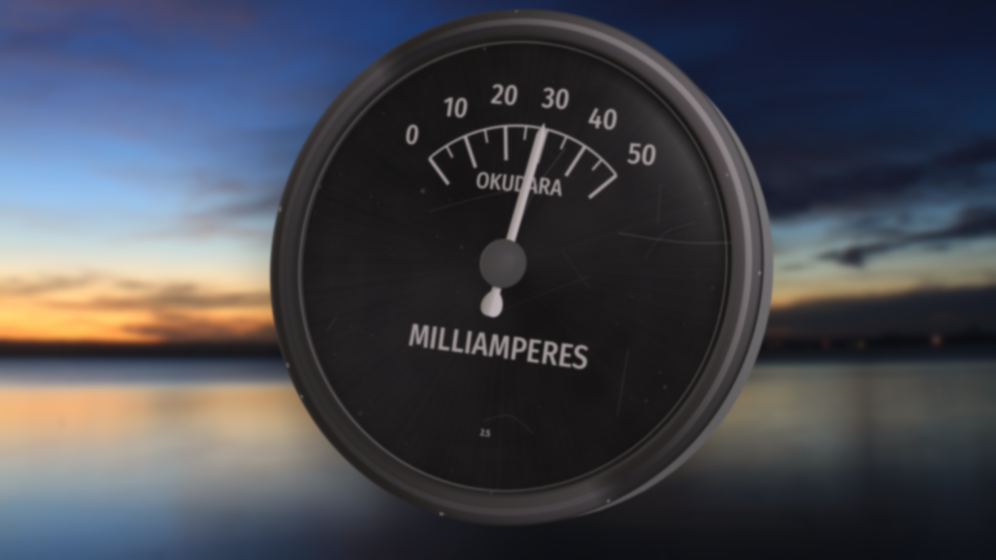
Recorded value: value=30 unit=mA
